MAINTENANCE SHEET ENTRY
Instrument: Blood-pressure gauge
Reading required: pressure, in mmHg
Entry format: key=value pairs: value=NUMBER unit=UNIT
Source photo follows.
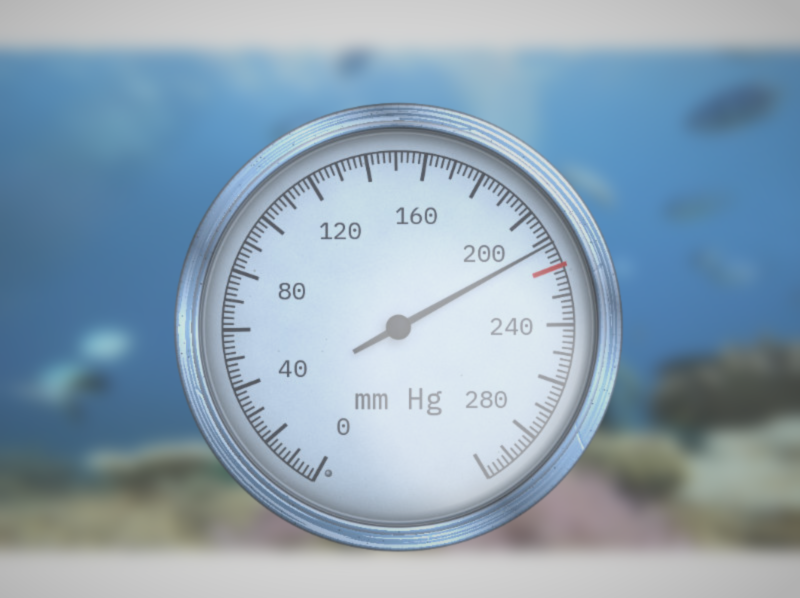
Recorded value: value=212 unit=mmHg
